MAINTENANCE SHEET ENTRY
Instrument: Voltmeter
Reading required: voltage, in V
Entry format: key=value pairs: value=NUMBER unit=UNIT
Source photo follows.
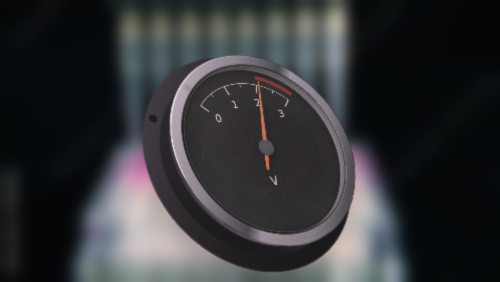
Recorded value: value=2 unit=V
